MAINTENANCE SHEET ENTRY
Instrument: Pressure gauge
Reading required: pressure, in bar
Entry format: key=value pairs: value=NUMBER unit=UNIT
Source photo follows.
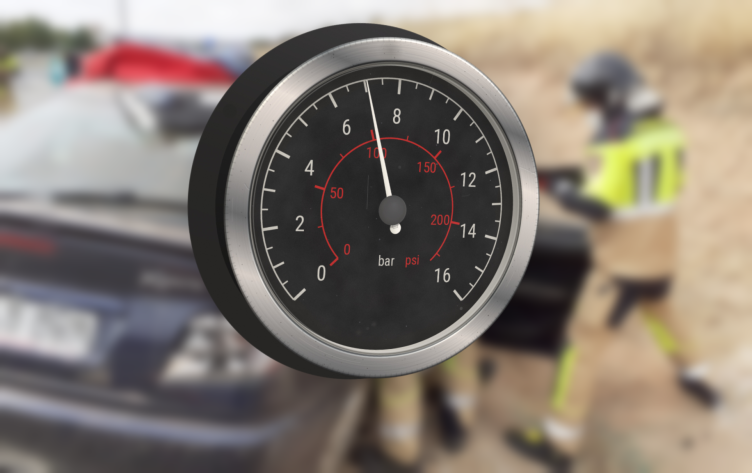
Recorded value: value=7 unit=bar
